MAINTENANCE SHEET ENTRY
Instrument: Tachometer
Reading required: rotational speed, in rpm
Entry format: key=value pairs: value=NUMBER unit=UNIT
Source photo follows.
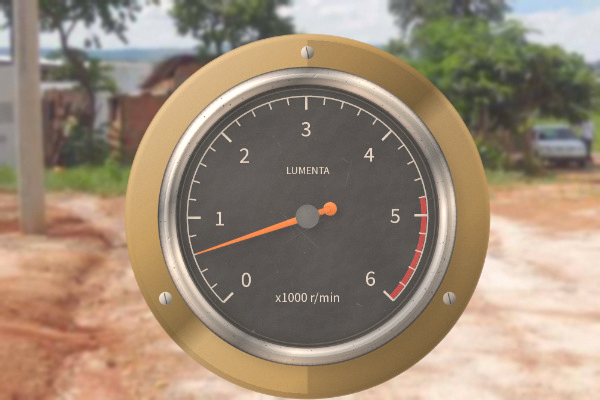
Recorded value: value=600 unit=rpm
